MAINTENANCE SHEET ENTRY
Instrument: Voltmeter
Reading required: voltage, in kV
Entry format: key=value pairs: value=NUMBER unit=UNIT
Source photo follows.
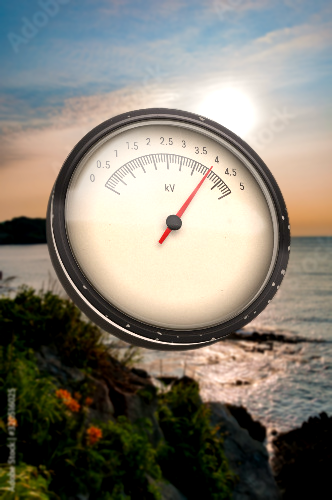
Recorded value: value=4 unit=kV
